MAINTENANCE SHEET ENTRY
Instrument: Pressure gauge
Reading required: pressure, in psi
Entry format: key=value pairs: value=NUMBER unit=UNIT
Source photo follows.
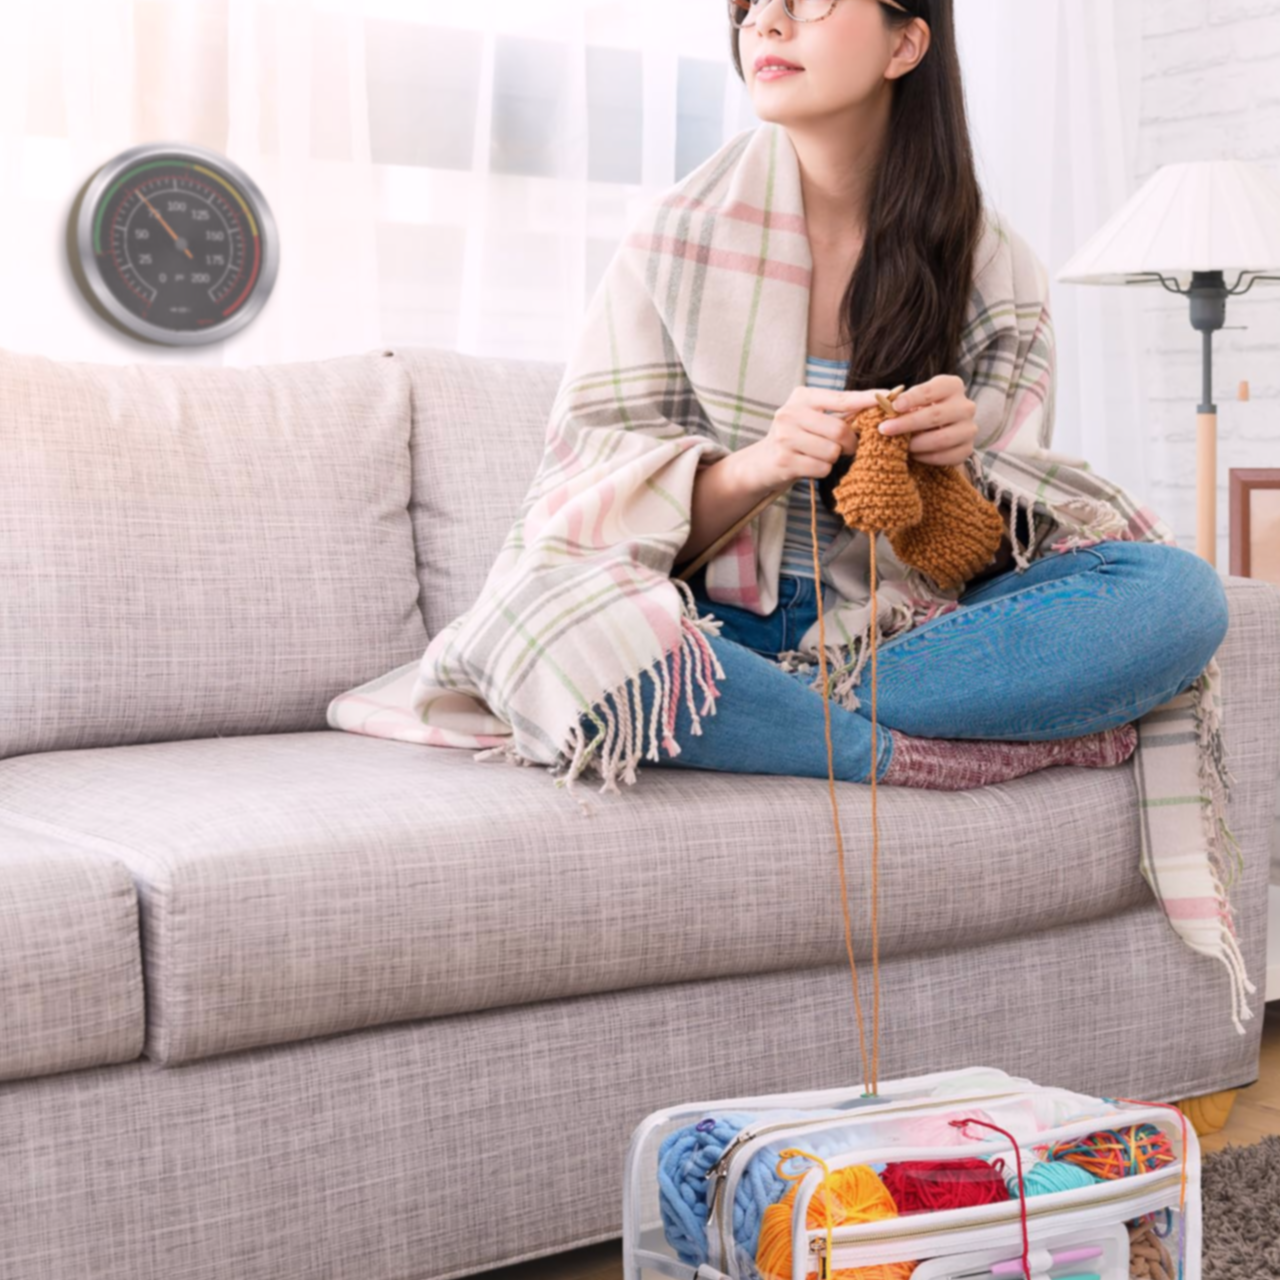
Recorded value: value=75 unit=psi
